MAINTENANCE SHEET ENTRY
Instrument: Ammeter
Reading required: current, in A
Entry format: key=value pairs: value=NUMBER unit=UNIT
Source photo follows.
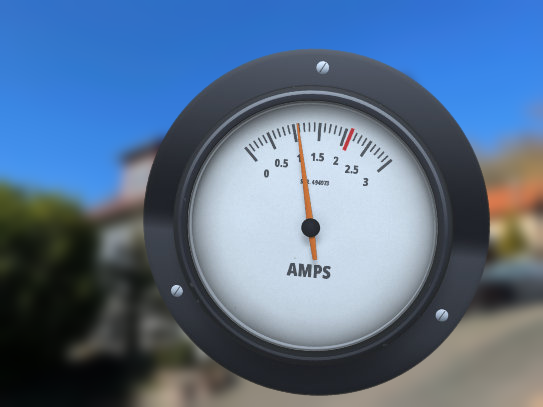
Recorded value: value=1.1 unit=A
